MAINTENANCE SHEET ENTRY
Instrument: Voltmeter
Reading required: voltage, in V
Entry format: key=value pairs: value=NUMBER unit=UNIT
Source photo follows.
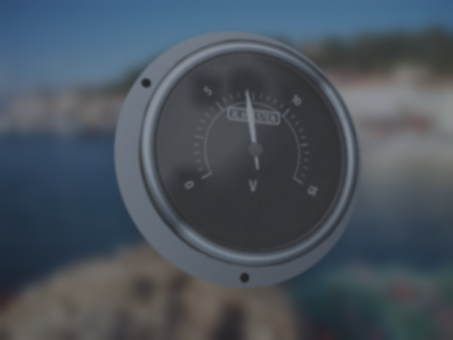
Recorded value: value=7 unit=V
